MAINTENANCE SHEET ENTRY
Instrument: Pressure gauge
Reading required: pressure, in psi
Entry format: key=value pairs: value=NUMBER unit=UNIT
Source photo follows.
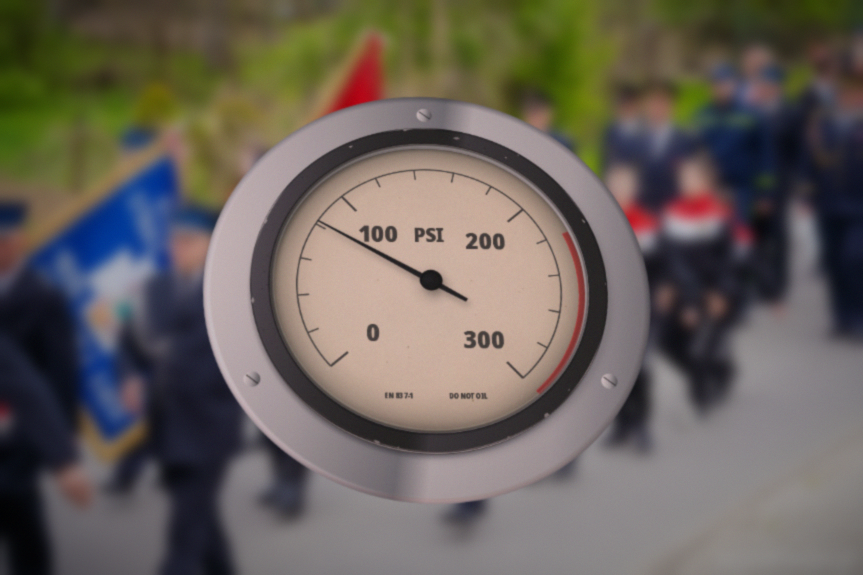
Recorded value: value=80 unit=psi
